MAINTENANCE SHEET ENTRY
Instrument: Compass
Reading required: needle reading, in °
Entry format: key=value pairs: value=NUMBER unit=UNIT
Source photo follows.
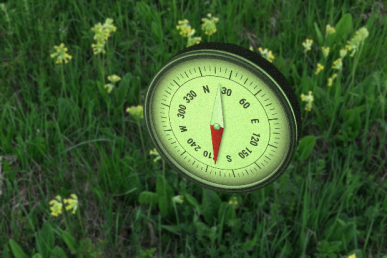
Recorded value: value=200 unit=°
